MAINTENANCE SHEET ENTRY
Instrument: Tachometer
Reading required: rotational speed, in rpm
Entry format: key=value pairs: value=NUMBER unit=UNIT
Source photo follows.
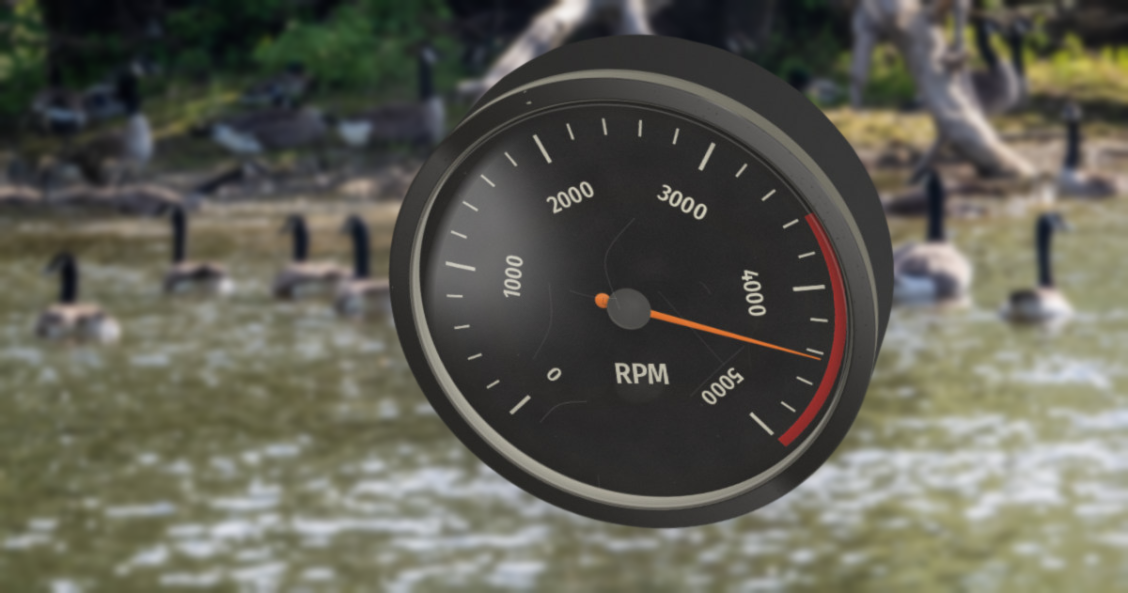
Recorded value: value=4400 unit=rpm
